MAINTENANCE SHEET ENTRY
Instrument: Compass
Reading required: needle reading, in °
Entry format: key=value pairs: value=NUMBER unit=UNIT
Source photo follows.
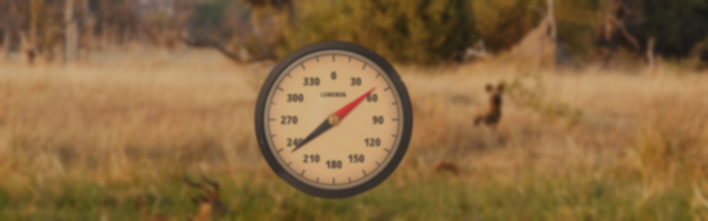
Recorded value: value=52.5 unit=°
